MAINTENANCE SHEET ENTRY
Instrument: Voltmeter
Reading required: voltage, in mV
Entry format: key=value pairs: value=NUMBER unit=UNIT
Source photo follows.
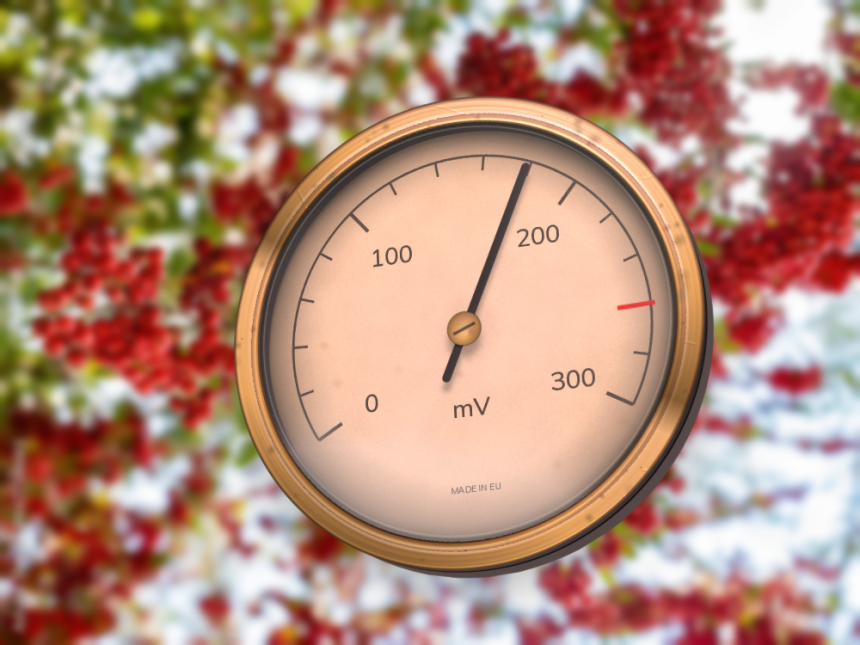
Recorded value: value=180 unit=mV
